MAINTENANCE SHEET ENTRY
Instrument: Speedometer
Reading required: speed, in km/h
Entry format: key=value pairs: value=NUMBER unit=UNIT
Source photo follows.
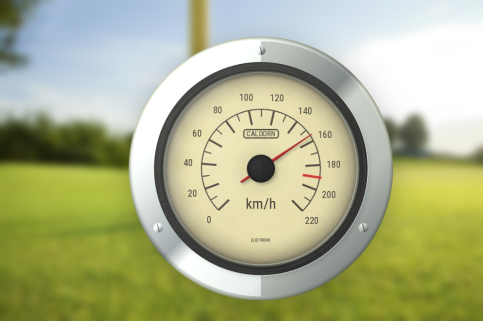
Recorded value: value=155 unit=km/h
